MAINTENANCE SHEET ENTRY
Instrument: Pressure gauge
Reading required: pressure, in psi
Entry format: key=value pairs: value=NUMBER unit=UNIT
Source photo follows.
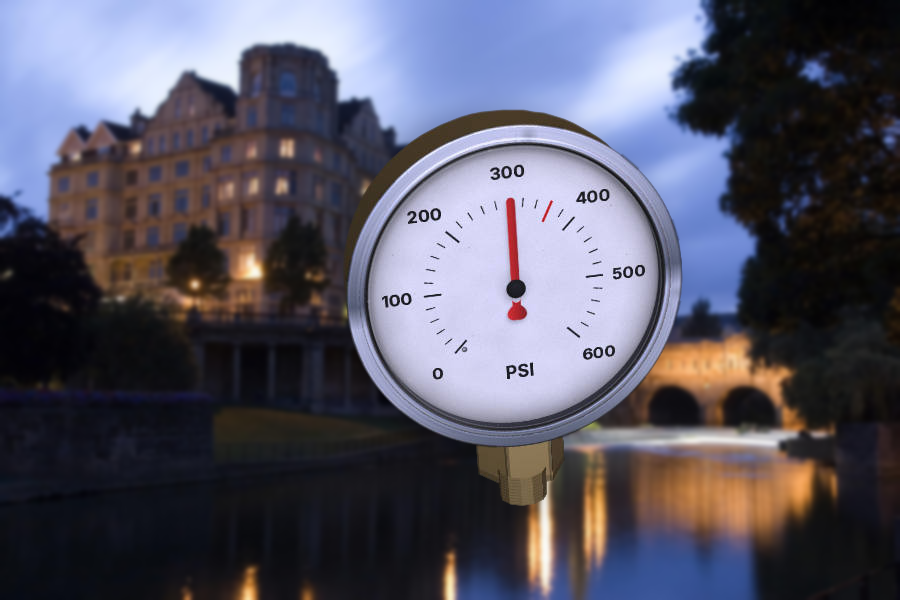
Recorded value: value=300 unit=psi
